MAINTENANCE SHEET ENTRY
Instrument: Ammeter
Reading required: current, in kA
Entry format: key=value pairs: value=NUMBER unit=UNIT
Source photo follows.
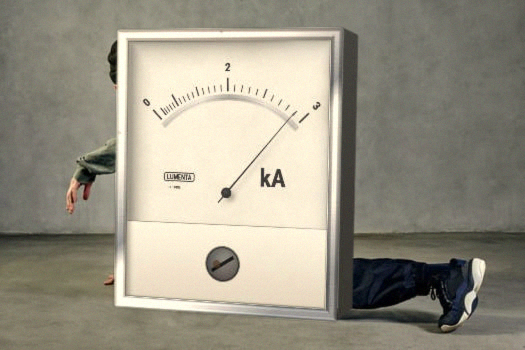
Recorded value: value=2.9 unit=kA
